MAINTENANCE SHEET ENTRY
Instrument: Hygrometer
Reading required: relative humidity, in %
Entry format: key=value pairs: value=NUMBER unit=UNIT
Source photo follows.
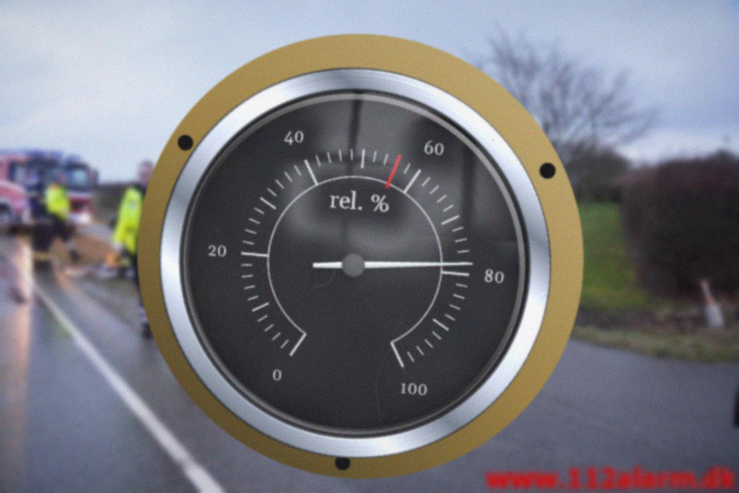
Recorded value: value=78 unit=%
